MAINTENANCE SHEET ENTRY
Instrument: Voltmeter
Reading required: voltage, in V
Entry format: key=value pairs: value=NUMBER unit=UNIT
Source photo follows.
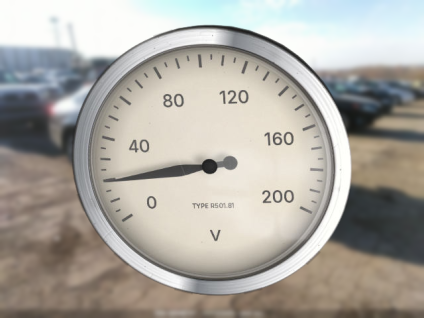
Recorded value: value=20 unit=V
